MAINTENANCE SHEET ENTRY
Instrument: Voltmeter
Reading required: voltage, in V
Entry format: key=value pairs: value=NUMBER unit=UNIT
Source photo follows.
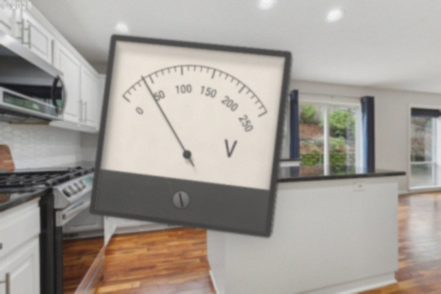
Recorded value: value=40 unit=V
